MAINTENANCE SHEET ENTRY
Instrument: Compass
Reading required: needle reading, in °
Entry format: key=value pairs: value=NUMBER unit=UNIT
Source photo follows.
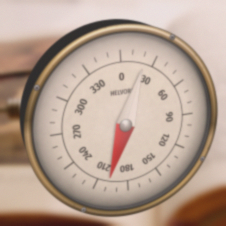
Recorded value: value=200 unit=°
